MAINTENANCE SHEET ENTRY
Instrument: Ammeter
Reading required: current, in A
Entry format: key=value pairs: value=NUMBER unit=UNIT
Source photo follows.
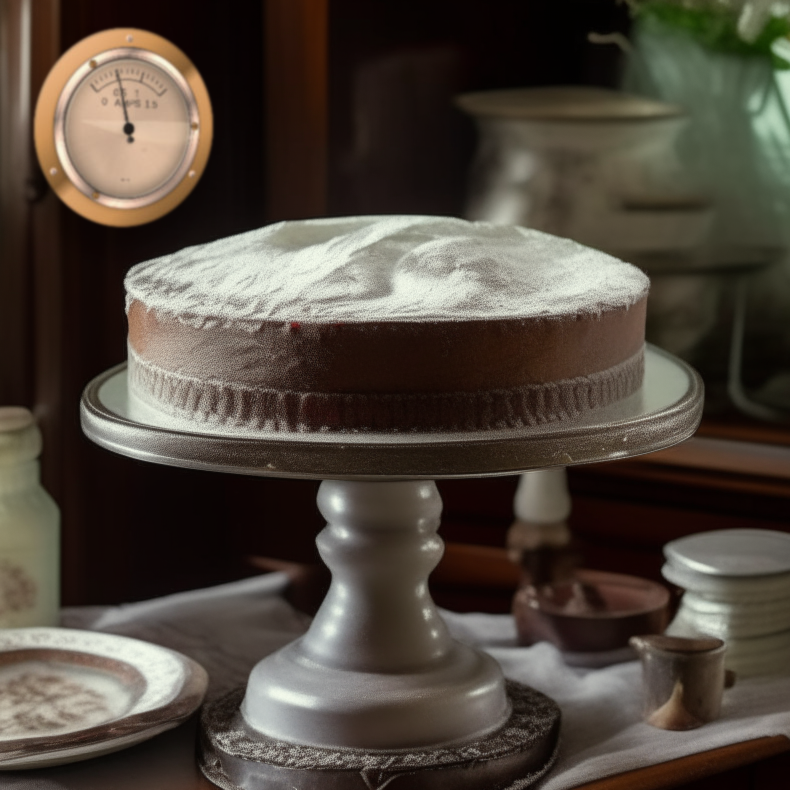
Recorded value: value=0.5 unit=A
